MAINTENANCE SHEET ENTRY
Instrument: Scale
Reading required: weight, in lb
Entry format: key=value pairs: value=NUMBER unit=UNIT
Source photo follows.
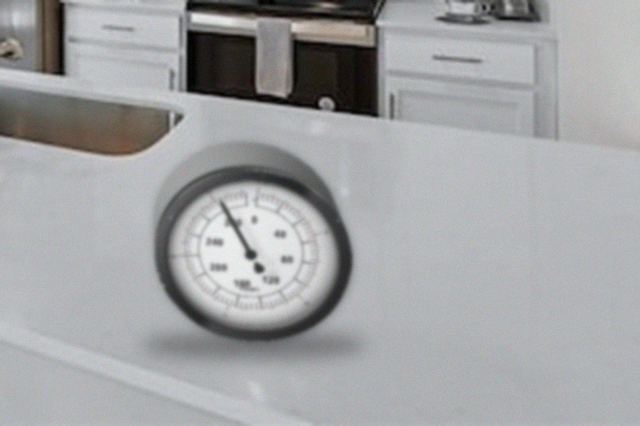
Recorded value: value=280 unit=lb
